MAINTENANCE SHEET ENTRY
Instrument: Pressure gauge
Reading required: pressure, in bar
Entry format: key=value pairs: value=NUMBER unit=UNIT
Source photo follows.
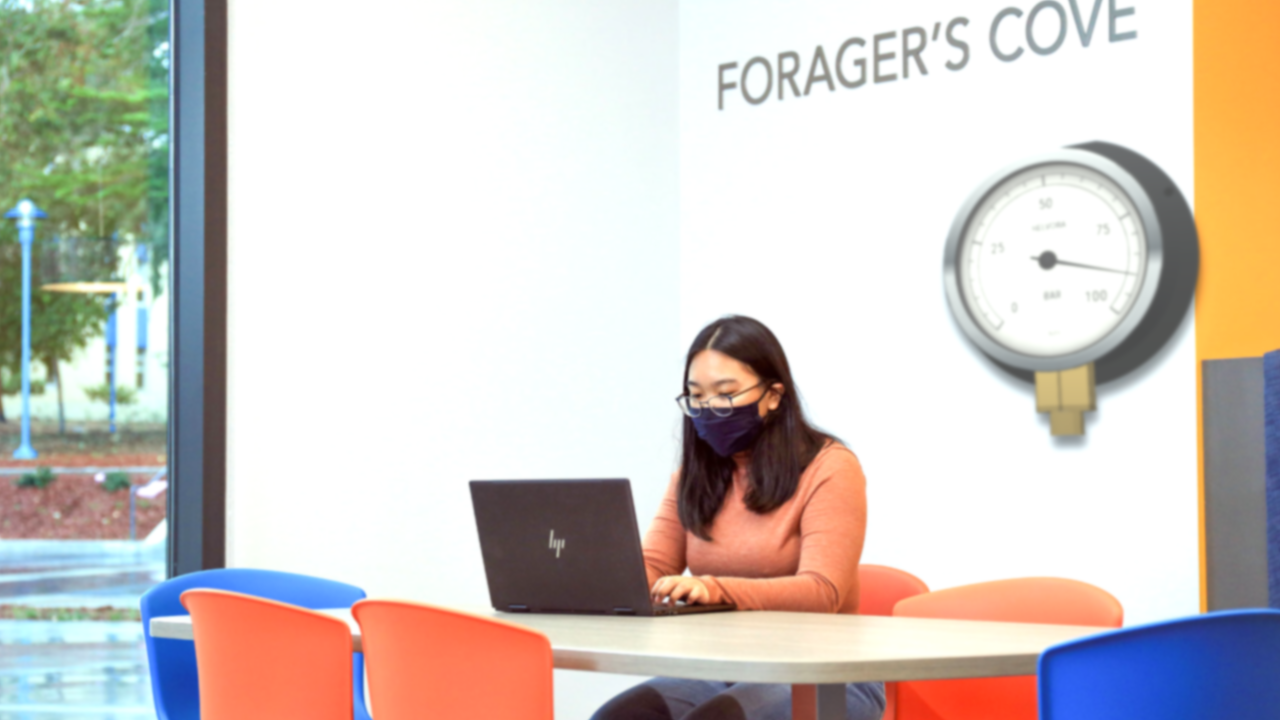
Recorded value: value=90 unit=bar
